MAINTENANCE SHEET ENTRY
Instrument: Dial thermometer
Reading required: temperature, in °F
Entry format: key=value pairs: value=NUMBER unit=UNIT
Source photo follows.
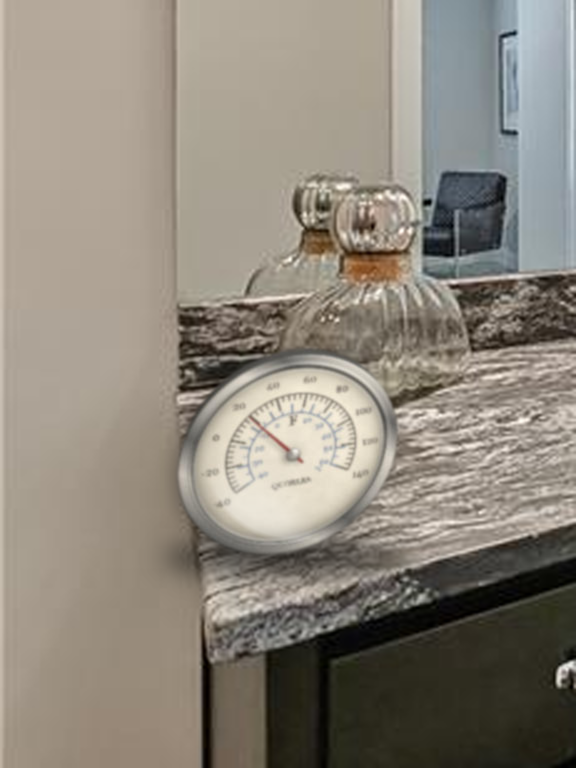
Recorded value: value=20 unit=°F
